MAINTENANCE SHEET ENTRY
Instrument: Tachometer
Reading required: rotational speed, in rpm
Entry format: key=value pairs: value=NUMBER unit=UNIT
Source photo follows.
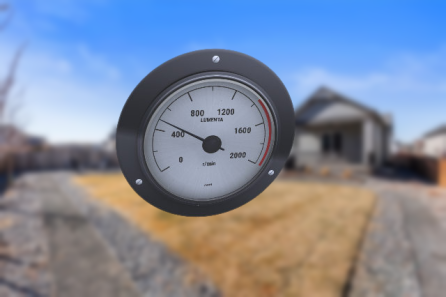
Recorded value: value=500 unit=rpm
